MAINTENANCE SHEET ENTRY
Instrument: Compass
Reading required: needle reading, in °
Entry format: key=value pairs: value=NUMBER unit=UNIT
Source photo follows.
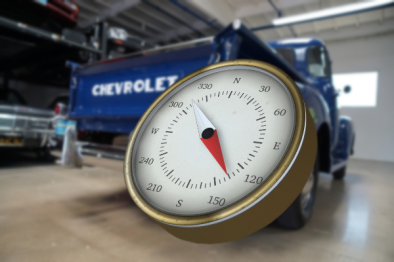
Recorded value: value=135 unit=°
